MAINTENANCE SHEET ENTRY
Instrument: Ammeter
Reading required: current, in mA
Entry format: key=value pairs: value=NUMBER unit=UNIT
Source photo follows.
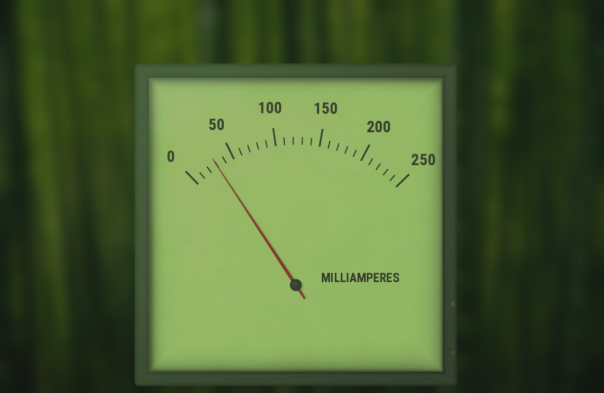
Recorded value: value=30 unit=mA
